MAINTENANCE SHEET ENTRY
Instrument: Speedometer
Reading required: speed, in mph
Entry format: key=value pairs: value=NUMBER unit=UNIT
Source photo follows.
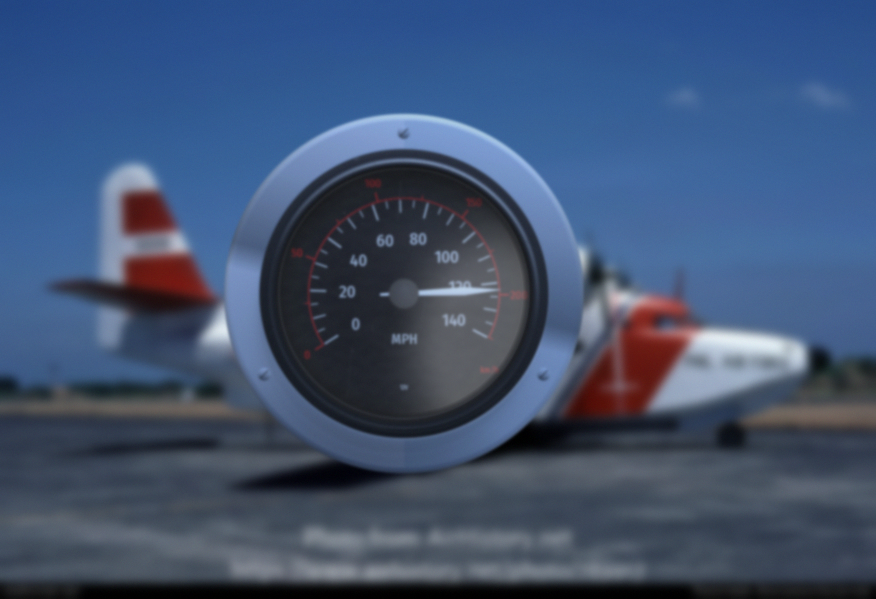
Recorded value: value=122.5 unit=mph
